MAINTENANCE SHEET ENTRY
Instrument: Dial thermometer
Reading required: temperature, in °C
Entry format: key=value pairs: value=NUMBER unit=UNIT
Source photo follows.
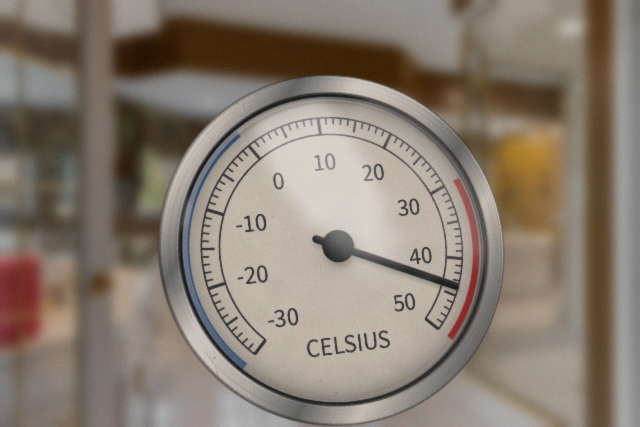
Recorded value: value=44 unit=°C
